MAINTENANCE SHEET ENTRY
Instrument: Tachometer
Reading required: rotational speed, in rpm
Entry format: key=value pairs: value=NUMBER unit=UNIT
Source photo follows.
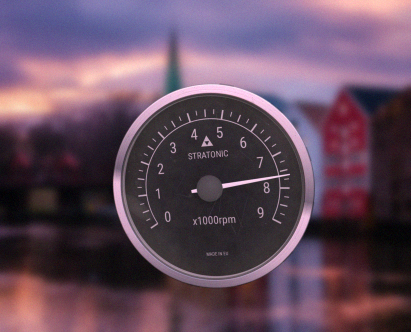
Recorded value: value=7625 unit=rpm
